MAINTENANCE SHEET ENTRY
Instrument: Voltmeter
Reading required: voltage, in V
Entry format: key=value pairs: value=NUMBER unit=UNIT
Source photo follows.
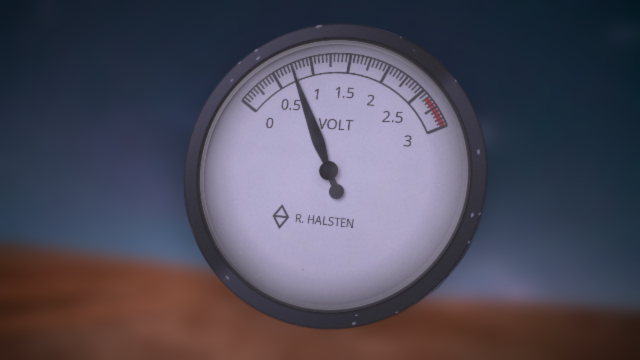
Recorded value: value=0.75 unit=V
